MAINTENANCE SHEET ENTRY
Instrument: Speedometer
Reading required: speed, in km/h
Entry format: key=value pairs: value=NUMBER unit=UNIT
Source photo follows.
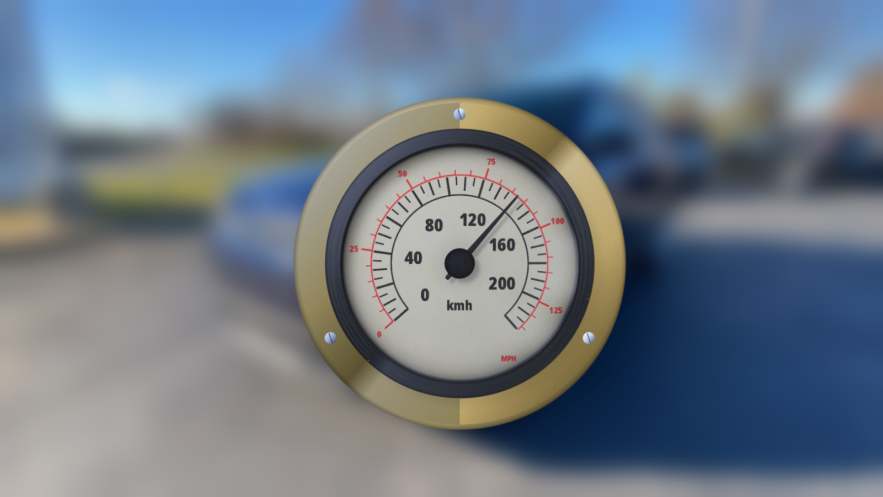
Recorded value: value=140 unit=km/h
